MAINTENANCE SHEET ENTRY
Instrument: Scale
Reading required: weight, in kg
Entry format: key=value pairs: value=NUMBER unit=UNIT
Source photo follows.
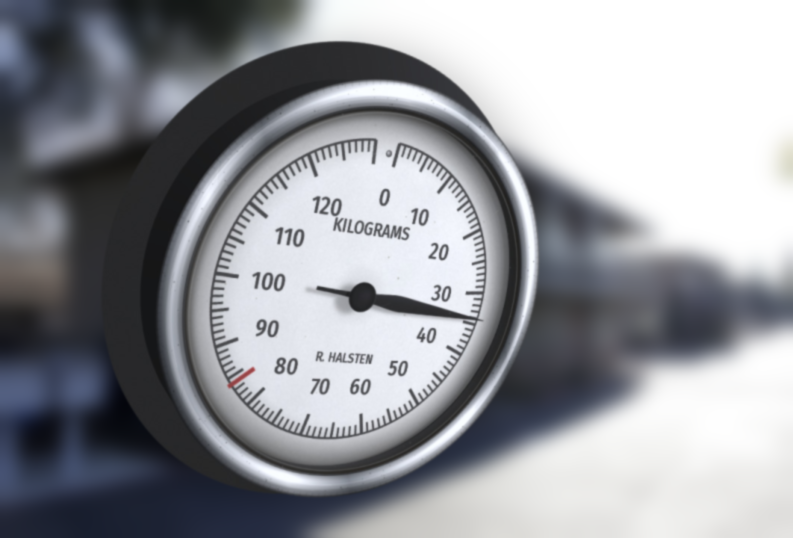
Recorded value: value=34 unit=kg
